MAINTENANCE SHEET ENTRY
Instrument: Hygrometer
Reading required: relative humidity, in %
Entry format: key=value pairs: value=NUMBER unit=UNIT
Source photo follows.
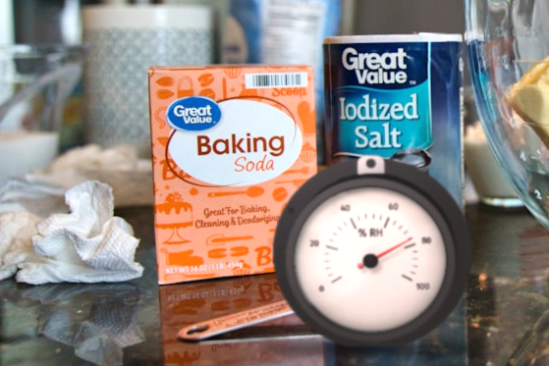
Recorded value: value=76 unit=%
